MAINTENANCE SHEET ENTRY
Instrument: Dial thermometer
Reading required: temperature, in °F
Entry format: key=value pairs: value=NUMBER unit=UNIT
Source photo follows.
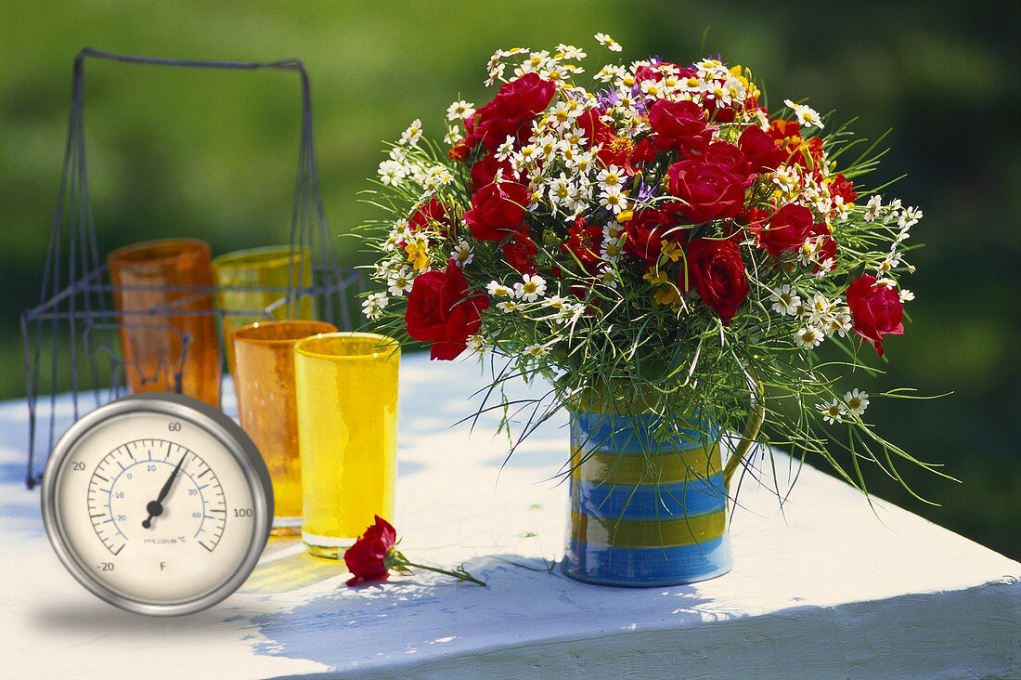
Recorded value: value=68 unit=°F
